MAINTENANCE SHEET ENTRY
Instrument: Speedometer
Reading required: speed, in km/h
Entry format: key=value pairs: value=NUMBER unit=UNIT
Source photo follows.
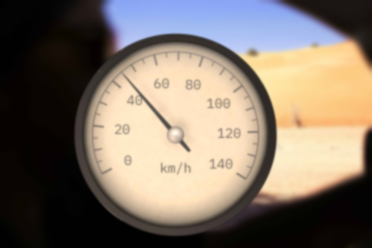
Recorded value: value=45 unit=km/h
